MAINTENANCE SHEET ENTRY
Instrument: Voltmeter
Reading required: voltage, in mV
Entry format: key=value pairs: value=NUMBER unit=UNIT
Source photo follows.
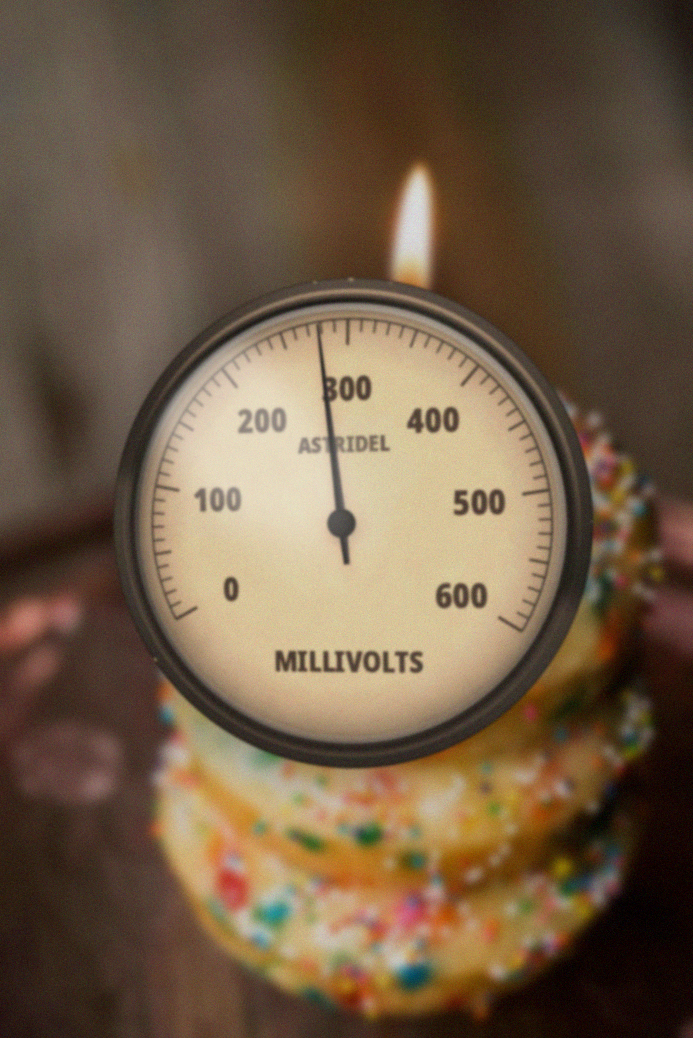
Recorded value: value=280 unit=mV
